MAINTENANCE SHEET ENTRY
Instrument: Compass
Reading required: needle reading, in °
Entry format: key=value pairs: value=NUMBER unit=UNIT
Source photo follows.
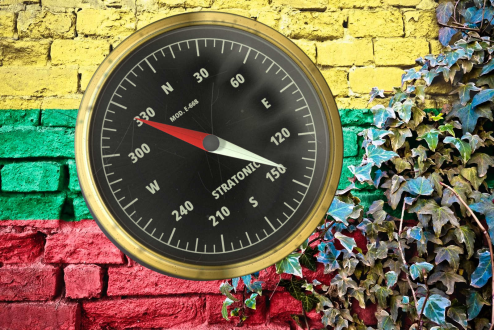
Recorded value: value=325 unit=°
